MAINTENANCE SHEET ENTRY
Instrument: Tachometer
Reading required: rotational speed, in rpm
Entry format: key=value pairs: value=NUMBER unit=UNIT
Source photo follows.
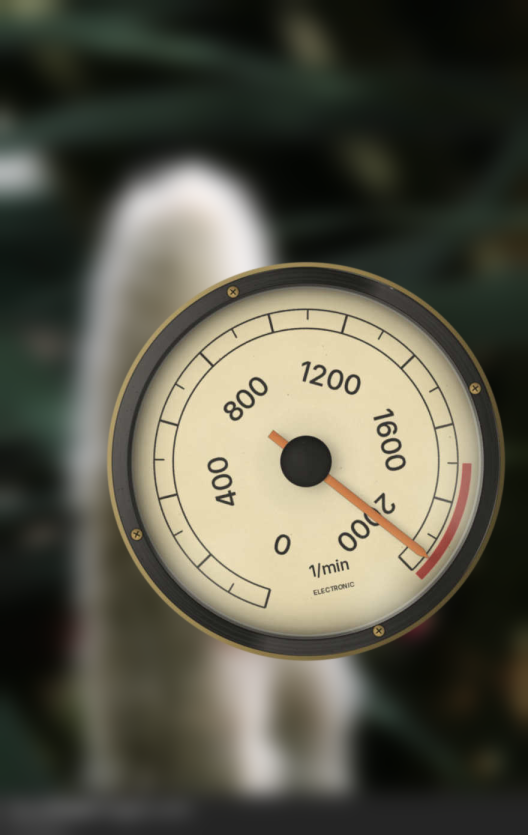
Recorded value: value=1950 unit=rpm
